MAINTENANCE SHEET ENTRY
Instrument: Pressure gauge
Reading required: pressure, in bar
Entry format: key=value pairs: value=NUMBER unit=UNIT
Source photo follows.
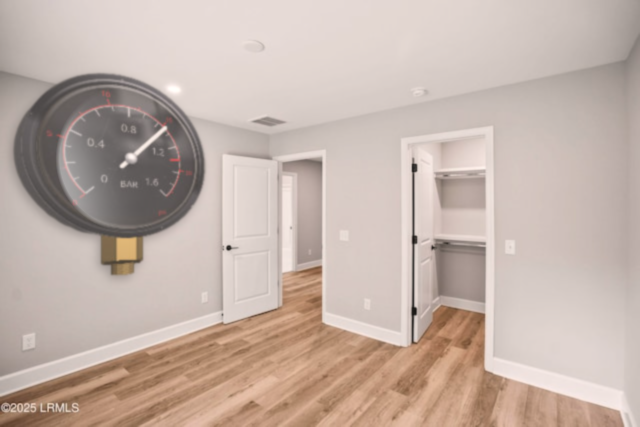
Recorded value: value=1.05 unit=bar
